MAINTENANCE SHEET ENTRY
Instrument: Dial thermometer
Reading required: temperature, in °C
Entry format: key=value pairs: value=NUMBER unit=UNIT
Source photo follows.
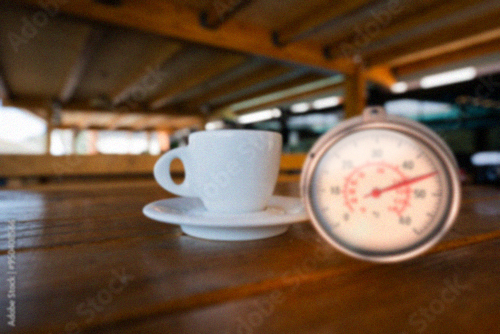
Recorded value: value=45 unit=°C
